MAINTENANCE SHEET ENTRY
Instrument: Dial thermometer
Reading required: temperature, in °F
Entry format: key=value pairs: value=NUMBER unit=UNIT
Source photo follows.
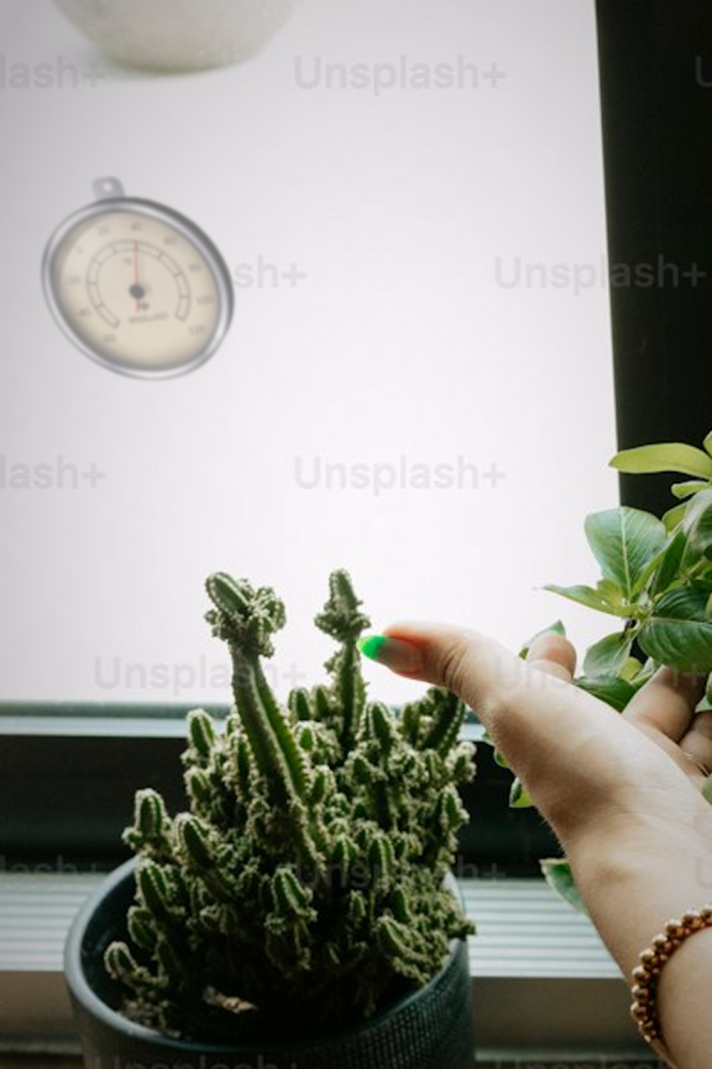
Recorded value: value=40 unit=°F
